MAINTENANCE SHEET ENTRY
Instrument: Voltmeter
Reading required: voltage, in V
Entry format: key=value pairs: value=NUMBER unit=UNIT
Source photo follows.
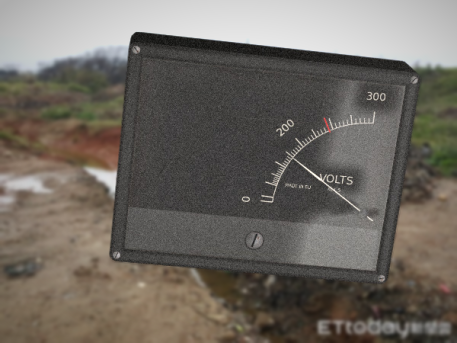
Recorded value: value=175 unit=V
